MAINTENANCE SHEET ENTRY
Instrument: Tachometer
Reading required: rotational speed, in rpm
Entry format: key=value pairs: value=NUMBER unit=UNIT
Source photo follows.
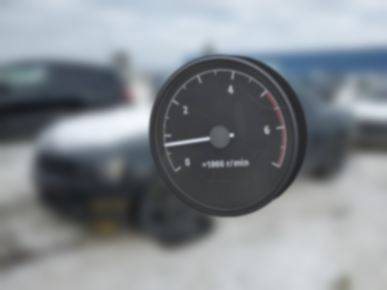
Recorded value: value=750 unit=rpm
